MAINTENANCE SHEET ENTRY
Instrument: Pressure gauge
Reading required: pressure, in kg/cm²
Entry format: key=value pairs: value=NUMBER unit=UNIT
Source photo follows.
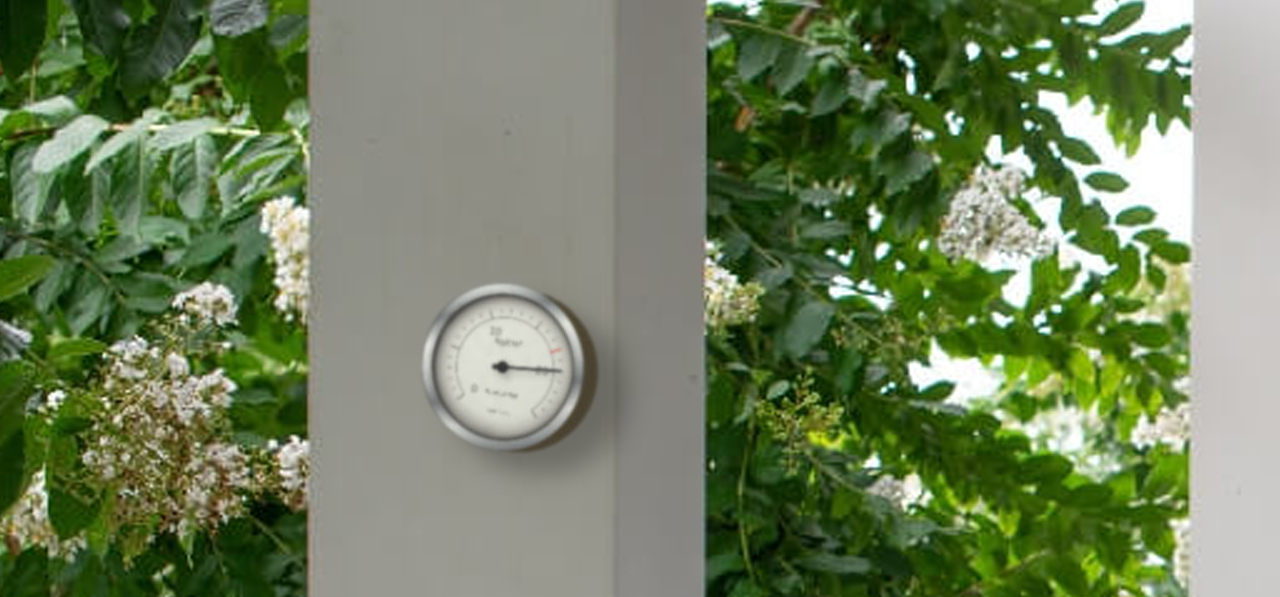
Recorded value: value=20 unit=kg/cm²
